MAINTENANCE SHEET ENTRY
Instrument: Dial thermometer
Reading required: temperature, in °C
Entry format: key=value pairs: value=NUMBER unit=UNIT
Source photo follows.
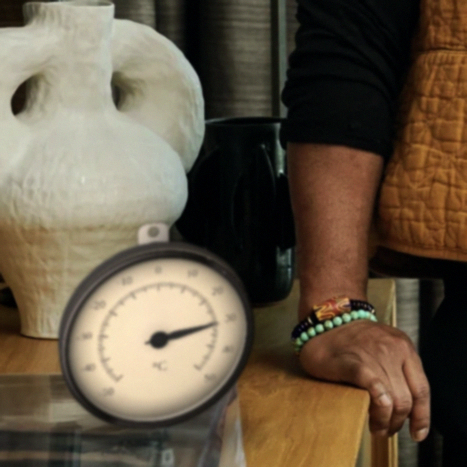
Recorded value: value=30 unit=°C
